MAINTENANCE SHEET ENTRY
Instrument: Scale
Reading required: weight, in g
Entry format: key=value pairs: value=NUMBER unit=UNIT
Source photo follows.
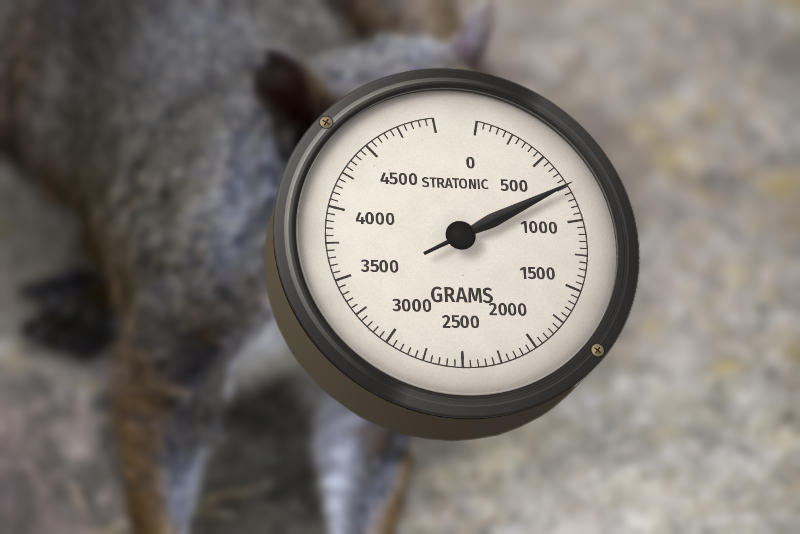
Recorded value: value=750 unit=g
